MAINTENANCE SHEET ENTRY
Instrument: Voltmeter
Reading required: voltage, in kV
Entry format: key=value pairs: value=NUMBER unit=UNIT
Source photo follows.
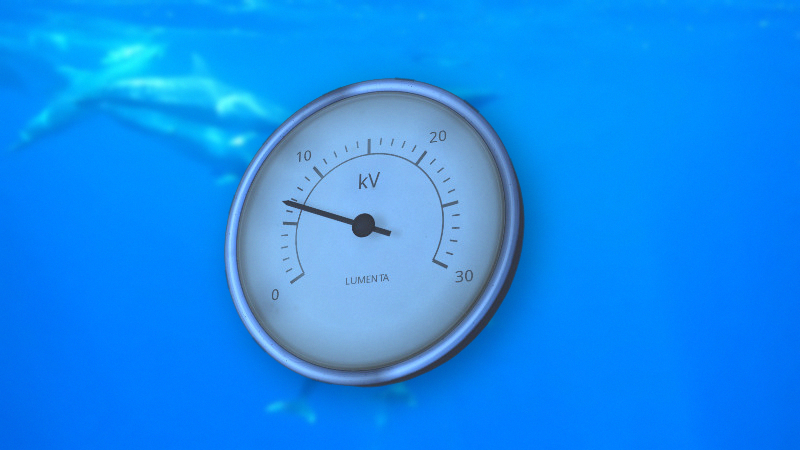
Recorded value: value=6.5 unit=kV
